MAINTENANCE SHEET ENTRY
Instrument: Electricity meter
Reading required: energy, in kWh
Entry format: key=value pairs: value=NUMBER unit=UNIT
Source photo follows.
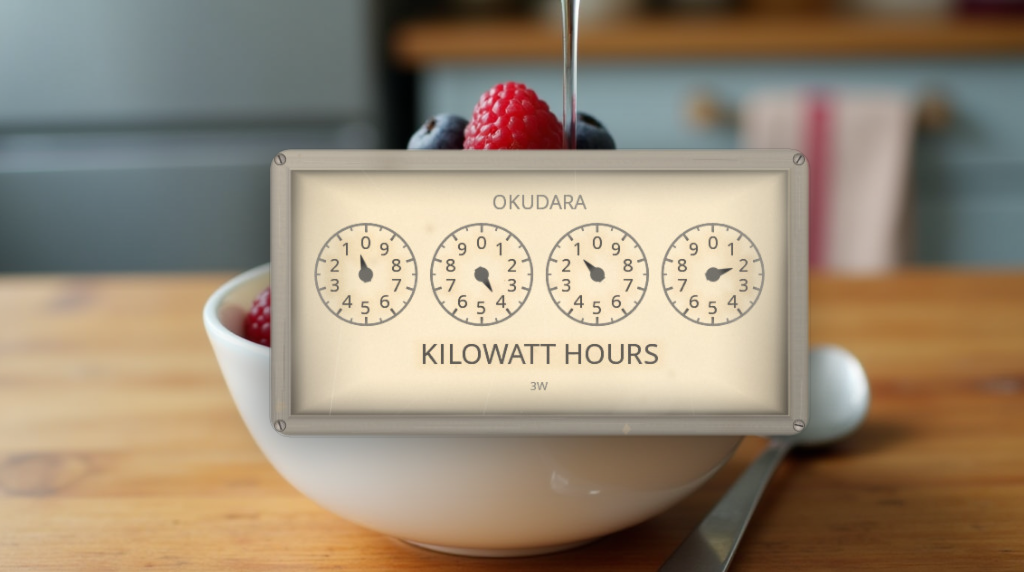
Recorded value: value=412 unit=kWh
